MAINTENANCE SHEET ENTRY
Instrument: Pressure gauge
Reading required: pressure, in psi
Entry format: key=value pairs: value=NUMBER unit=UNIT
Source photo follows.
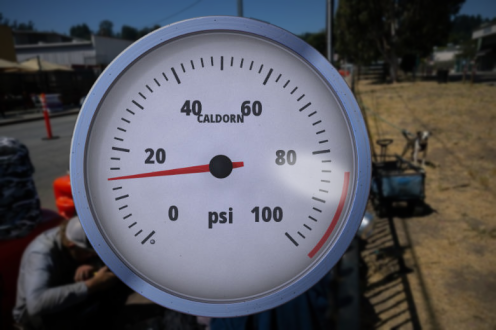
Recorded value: value=14 unit=psi
